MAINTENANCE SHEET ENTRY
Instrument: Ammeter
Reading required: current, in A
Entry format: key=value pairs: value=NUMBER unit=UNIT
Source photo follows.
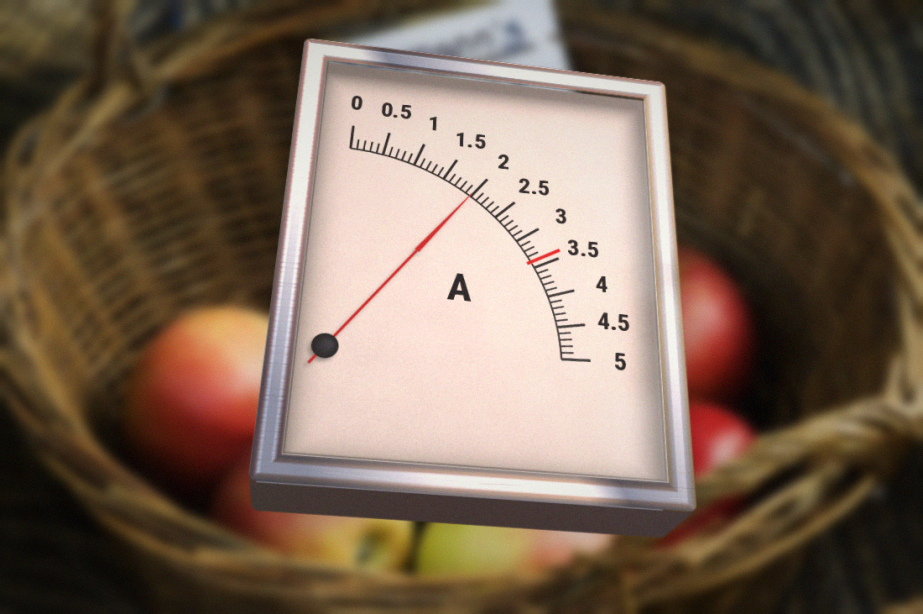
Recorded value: value=2 unit=A
